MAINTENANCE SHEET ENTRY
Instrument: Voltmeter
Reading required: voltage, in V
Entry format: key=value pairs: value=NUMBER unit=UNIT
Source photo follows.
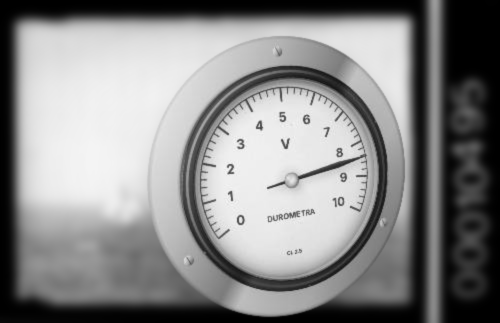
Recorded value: value=8.4 unit=V
